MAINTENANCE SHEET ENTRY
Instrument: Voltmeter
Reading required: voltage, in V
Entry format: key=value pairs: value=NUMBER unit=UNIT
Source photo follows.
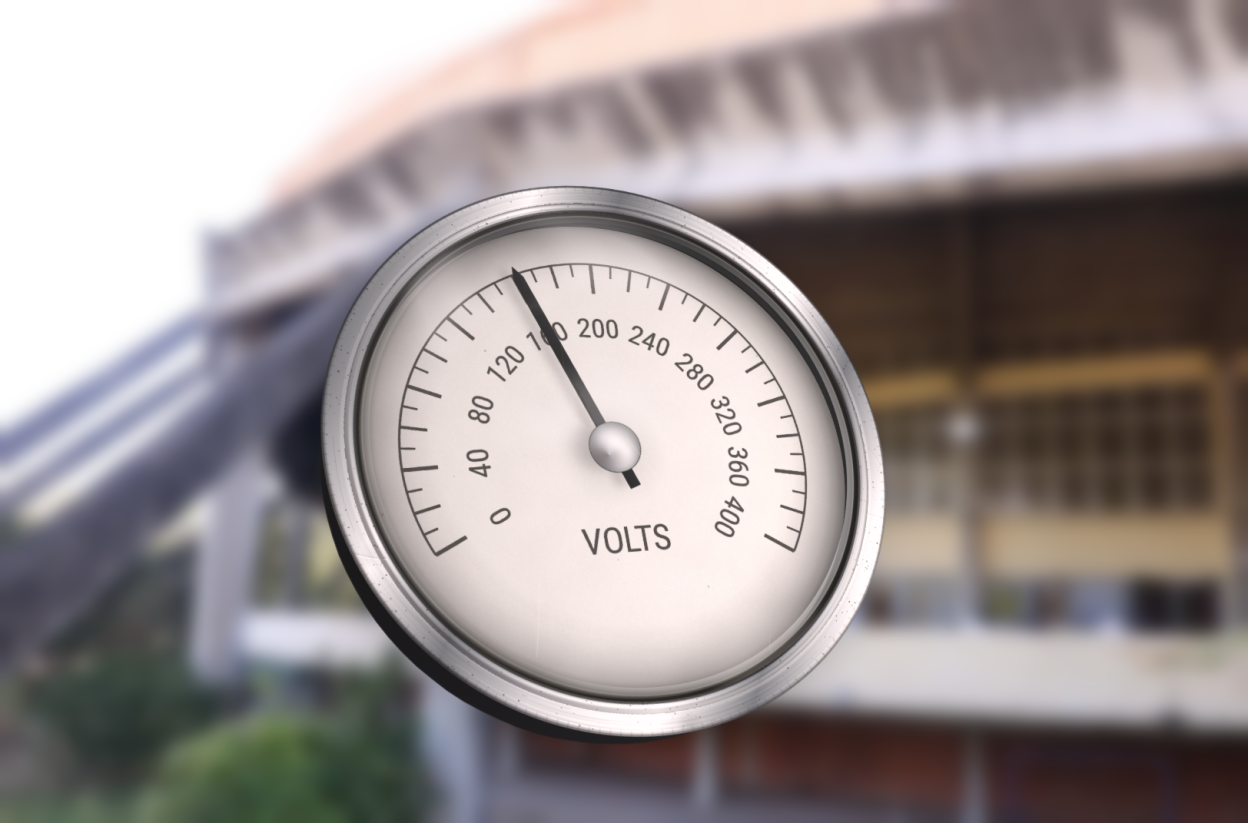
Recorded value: value=160 unit=V
